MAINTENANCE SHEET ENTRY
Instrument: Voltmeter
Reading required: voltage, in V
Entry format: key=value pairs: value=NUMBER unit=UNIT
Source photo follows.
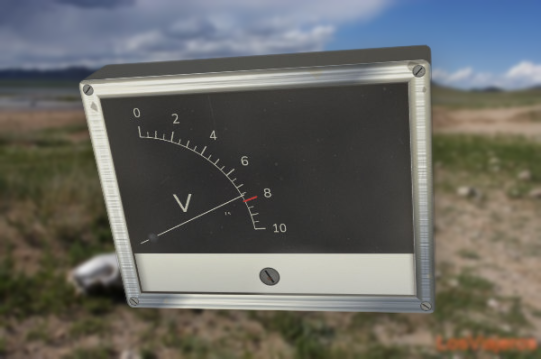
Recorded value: value=7.5 unit=V
